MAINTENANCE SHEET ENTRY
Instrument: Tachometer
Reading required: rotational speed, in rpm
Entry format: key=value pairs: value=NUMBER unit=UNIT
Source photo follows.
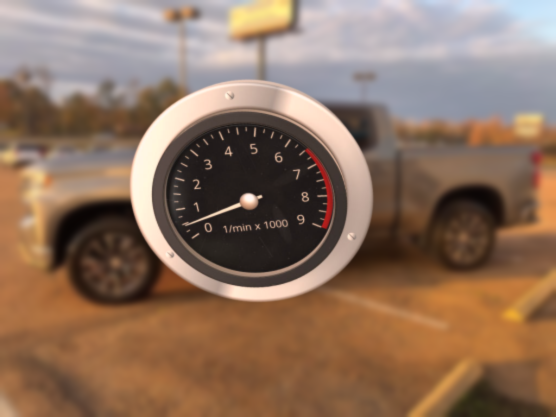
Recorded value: value=500 unit=rpm
